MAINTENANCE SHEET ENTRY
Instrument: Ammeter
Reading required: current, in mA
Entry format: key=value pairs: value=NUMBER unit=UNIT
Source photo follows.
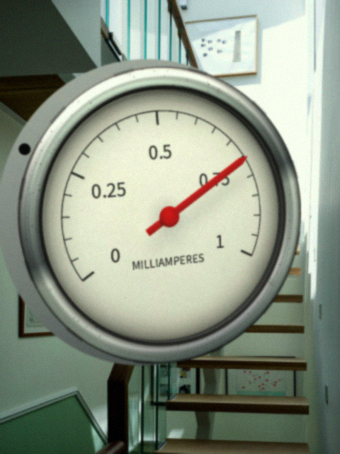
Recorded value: value=0.75 unit=mA
